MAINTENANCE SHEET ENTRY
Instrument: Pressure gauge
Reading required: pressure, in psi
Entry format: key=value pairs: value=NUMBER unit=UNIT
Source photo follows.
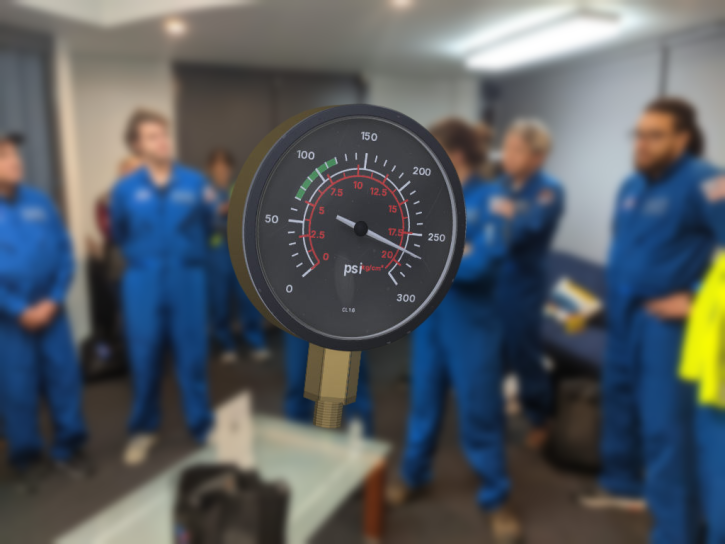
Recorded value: value=270 unit=psi
